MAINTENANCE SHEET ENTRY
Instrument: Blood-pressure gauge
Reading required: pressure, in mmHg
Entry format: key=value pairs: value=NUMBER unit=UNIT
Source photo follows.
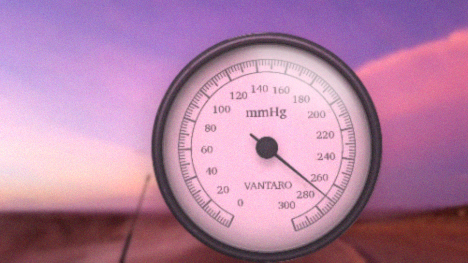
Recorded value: value=270 unit=mmHg
